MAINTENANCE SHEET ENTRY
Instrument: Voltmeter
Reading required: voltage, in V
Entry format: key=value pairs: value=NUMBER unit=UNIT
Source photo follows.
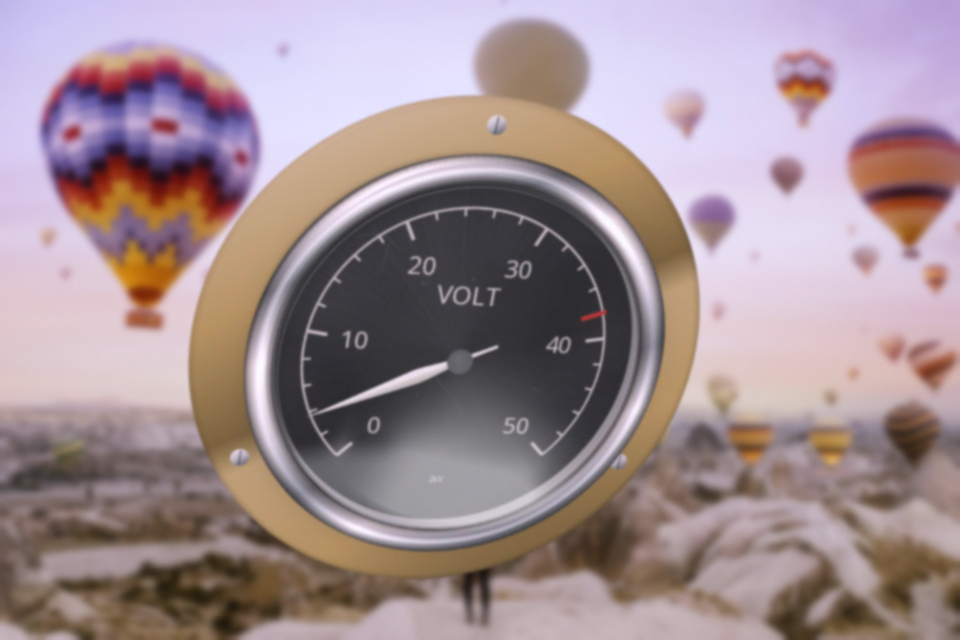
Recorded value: value=4 unit=V
